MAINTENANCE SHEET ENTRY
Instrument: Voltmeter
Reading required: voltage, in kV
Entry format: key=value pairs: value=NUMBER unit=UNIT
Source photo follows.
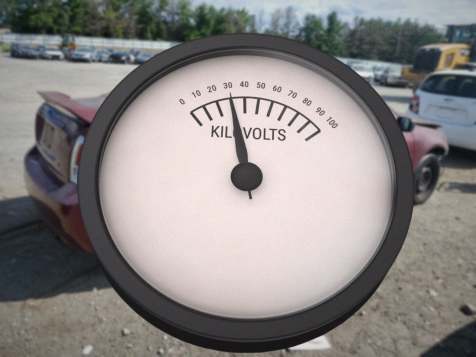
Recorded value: value=30 unit=kV
